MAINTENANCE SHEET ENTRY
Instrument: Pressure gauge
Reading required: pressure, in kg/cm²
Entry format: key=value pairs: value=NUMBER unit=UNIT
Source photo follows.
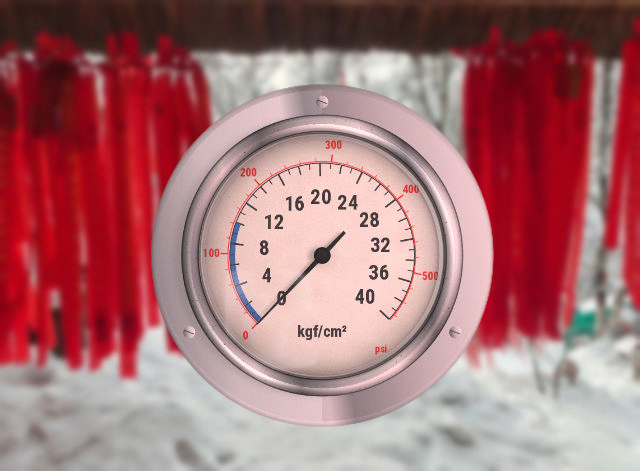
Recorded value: value=0 unit=kg/cm²
